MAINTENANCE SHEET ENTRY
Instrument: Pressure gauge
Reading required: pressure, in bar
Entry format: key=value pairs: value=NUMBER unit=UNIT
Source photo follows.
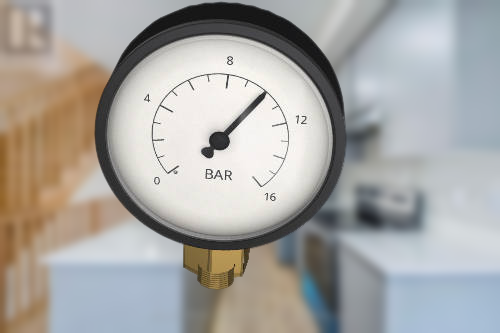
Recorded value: value=10 unit=bar
